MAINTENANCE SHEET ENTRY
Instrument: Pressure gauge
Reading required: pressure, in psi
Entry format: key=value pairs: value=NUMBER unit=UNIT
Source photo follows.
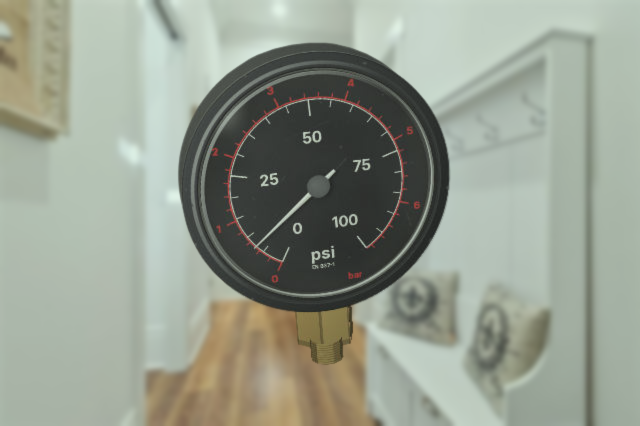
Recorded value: value=7.5 unit=psi
